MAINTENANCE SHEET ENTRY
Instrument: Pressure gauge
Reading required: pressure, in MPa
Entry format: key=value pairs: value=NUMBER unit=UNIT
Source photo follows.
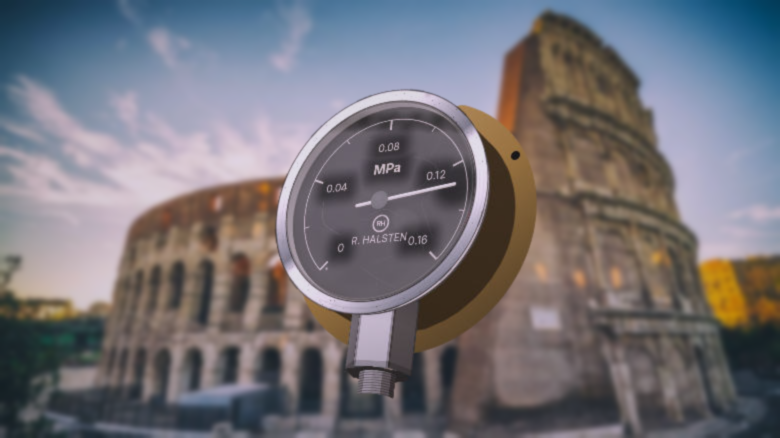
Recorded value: value=0.13 unit=MPa
